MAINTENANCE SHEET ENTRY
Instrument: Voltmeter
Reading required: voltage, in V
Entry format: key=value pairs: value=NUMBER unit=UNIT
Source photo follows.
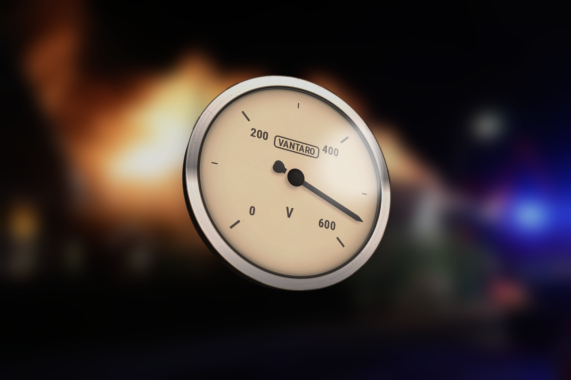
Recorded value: value=550 unit=V
